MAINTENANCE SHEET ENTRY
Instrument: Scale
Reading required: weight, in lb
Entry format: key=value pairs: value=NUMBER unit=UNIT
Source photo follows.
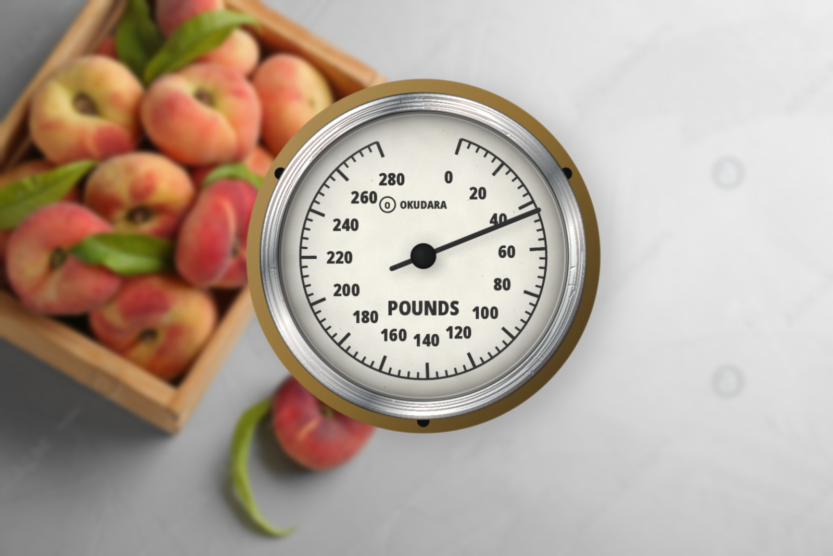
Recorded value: value=44 unit=lb
